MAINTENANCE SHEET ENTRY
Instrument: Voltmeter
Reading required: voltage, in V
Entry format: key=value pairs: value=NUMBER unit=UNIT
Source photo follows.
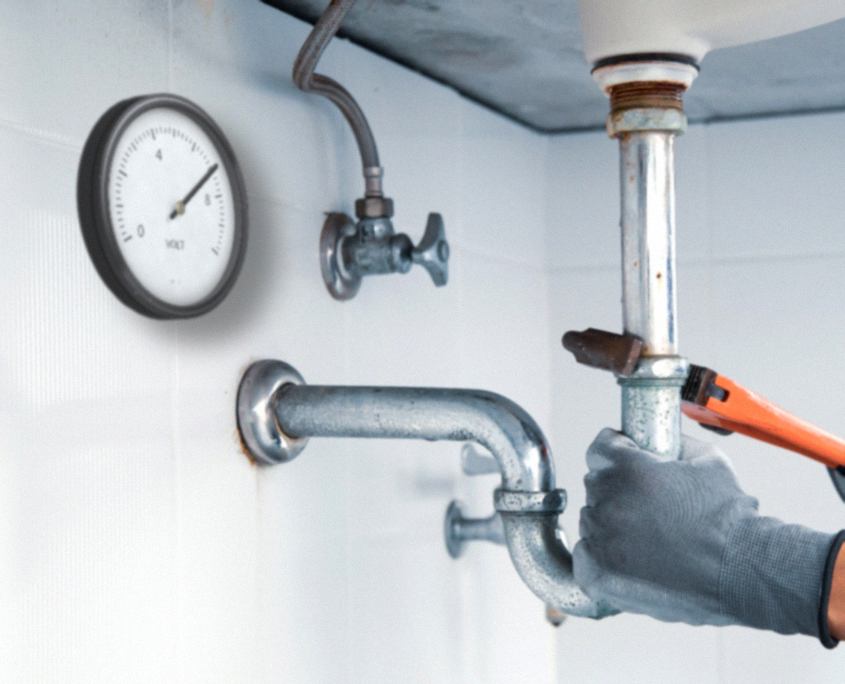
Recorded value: value=7 unit=V
